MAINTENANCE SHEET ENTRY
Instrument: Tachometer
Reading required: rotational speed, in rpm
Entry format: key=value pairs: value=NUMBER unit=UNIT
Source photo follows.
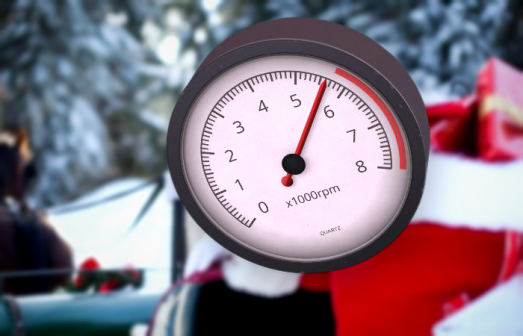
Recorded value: value=5600 unit=rpm
